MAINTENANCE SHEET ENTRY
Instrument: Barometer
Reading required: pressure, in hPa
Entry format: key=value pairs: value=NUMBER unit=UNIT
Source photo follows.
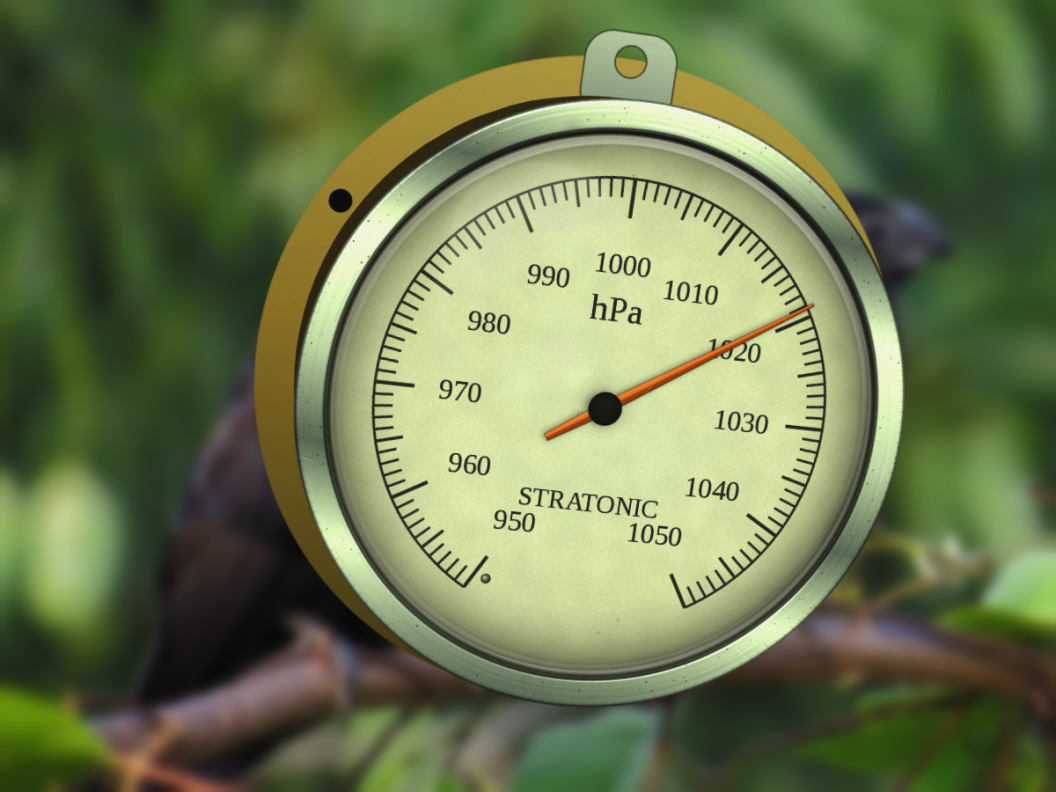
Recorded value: value=1019 unit=hPa
